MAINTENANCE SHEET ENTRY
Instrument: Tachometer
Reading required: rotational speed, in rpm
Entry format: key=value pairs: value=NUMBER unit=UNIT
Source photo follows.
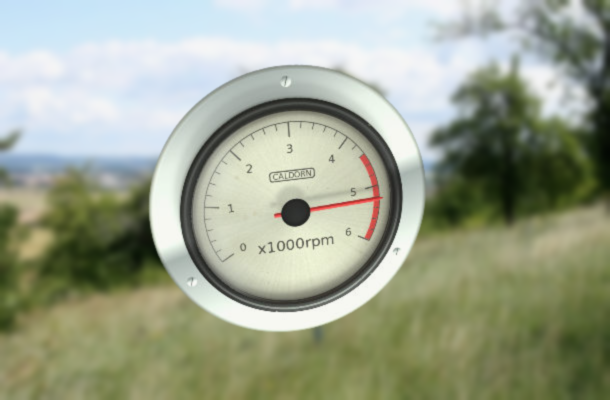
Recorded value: value=5200 unit=rpm
